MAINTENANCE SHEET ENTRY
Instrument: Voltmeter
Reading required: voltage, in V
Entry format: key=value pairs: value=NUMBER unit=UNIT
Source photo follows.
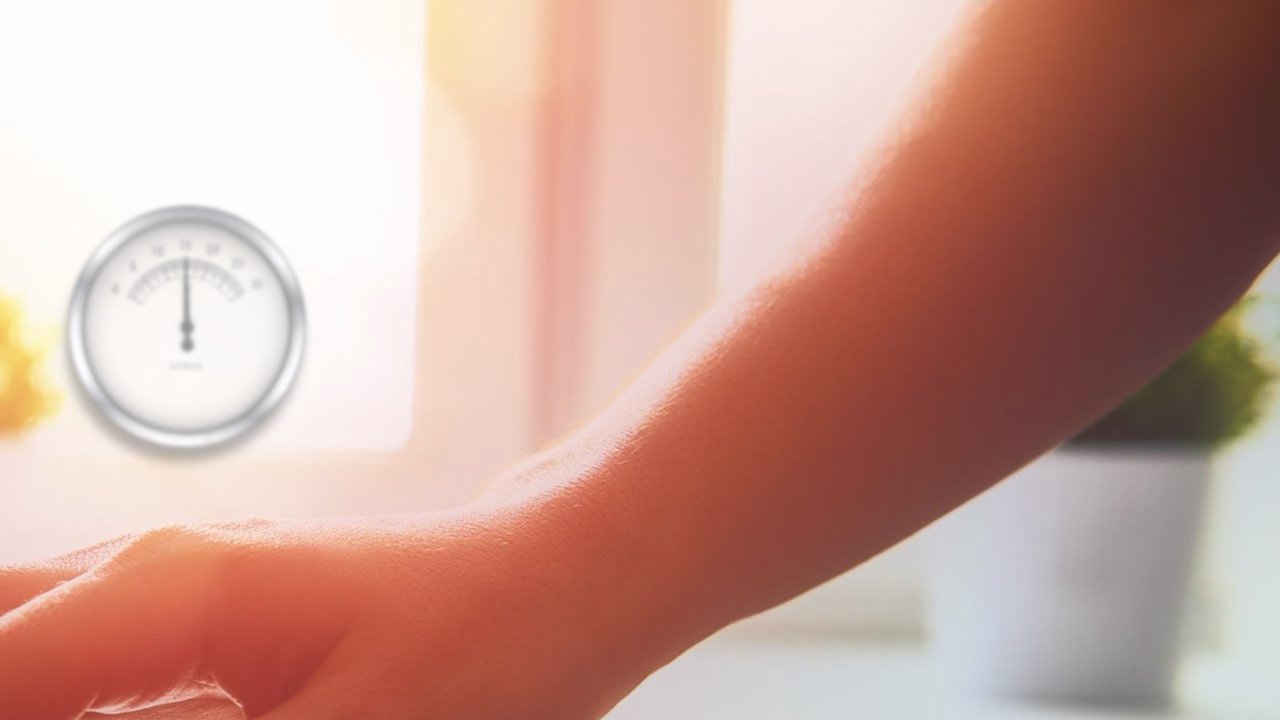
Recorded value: value=15 unit=V
